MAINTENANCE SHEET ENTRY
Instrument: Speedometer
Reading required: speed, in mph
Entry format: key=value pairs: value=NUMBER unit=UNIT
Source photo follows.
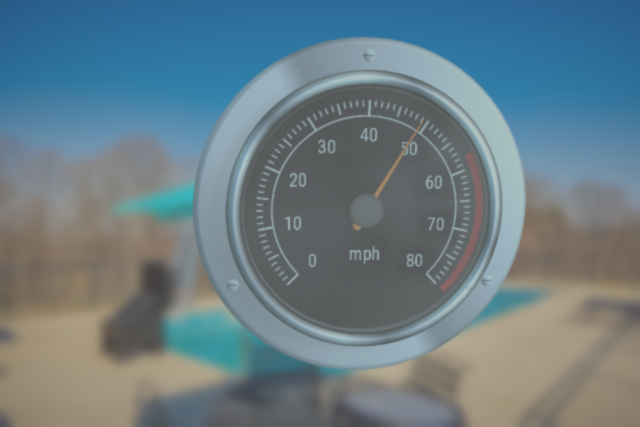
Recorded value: value=49 unit=mph
